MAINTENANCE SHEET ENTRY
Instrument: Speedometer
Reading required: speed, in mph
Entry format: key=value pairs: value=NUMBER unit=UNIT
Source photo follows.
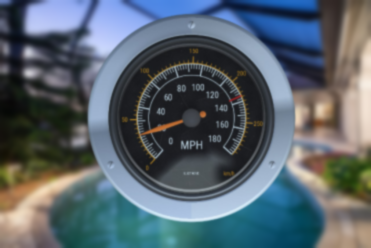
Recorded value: value=20 unit=mph
